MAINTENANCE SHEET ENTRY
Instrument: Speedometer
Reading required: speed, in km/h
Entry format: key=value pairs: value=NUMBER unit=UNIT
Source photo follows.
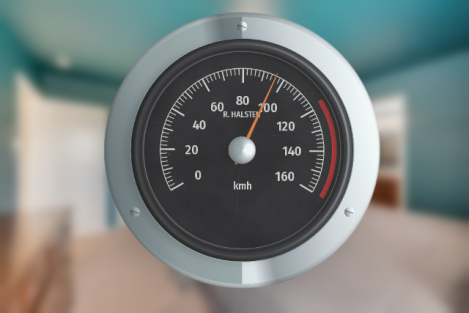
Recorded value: value=96 unit=km/h
